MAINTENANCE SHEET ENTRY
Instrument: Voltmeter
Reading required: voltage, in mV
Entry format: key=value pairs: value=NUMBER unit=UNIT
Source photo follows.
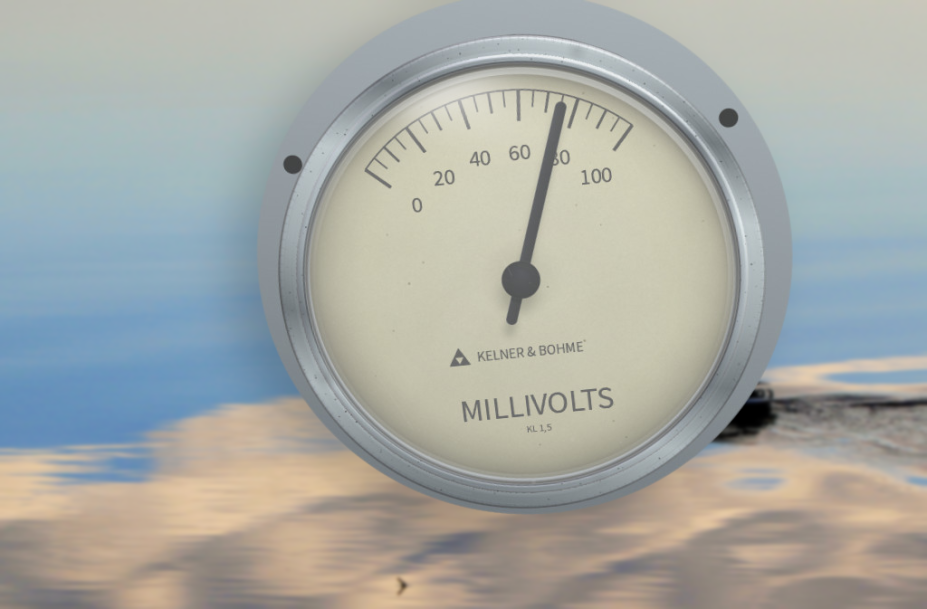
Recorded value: value=75 unit=mV
